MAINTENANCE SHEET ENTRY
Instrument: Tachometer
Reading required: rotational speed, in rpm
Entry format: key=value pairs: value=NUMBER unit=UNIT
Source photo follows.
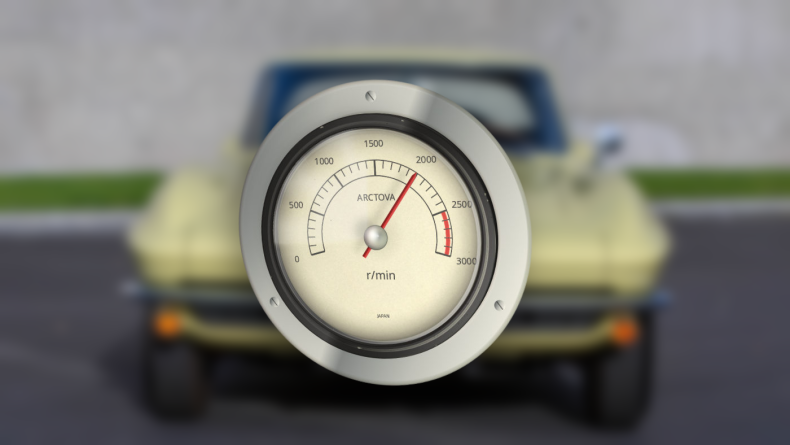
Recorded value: value=2000 unit=rpm
